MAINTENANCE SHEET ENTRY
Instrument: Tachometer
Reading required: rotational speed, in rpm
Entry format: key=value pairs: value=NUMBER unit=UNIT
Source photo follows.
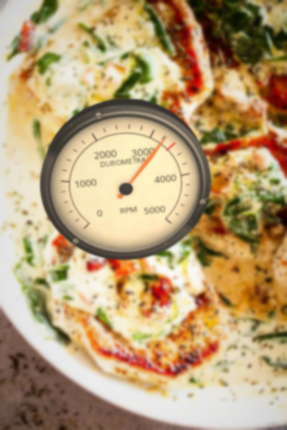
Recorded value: value=3200 unit=rpm
